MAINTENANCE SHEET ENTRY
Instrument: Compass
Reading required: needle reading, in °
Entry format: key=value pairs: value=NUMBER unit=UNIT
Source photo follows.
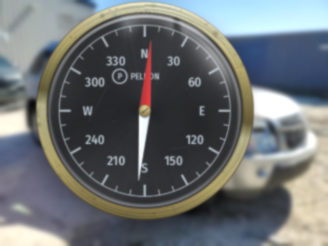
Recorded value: value=5 unit=°
